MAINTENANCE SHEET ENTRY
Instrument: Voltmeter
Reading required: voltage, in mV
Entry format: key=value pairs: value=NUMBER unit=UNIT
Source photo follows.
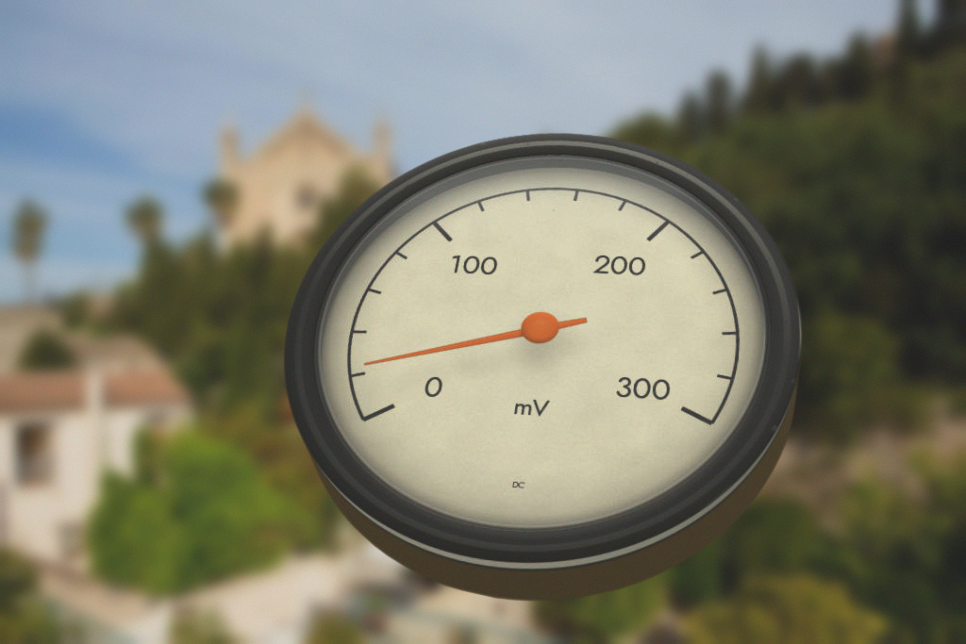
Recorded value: value=20 unit=mV
